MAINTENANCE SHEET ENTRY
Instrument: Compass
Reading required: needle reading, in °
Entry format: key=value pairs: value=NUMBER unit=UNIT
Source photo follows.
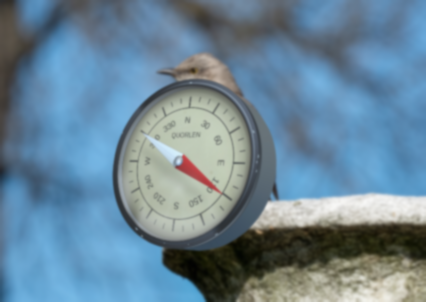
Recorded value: value=120 unit=°
